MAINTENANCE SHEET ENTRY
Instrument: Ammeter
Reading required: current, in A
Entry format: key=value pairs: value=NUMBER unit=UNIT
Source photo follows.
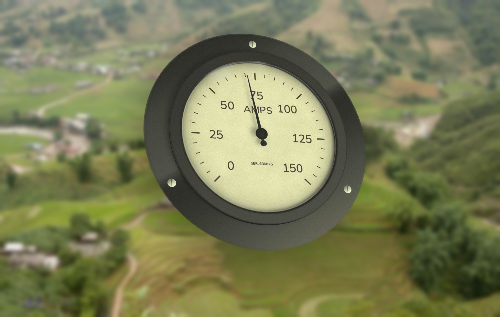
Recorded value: value=70 unit=A
